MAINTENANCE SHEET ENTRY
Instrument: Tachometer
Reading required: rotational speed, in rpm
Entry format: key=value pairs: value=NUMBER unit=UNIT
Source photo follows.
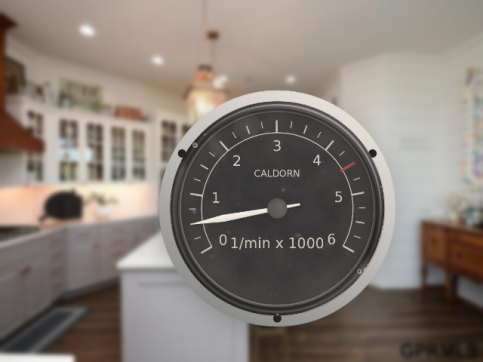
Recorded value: value=500 unit=rpm
